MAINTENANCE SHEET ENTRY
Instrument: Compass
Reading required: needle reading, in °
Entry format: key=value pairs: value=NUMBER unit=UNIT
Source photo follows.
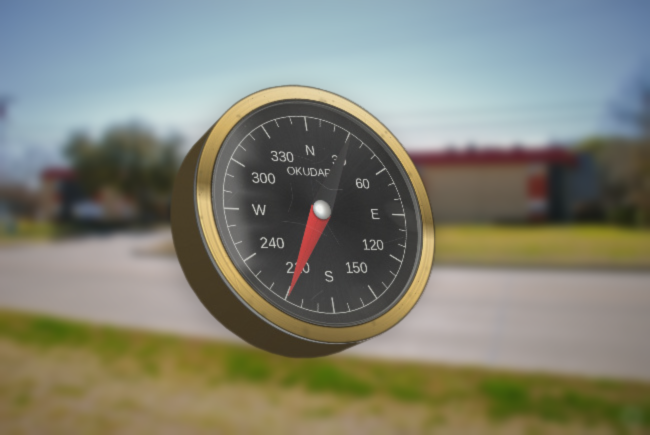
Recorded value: value=210 unit=°
